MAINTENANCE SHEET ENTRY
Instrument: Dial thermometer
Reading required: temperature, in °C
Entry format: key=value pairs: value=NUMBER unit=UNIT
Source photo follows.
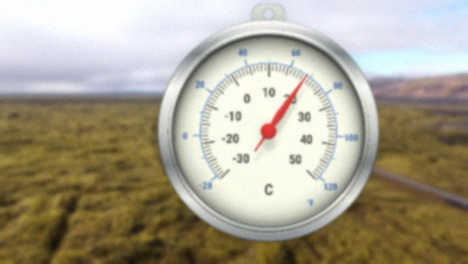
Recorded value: value=20 unit=°C
